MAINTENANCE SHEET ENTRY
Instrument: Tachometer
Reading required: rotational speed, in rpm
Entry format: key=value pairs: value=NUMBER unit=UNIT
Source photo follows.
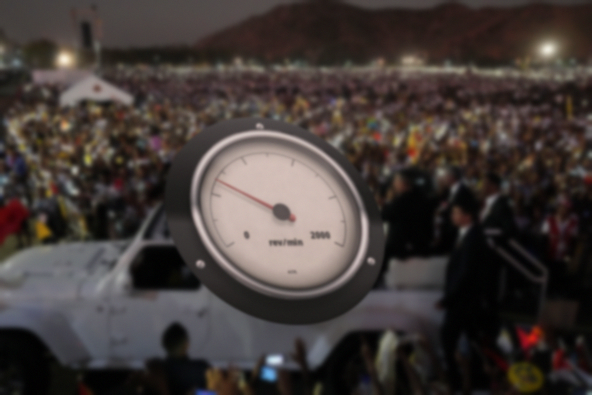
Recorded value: value=500 unit=rpm
